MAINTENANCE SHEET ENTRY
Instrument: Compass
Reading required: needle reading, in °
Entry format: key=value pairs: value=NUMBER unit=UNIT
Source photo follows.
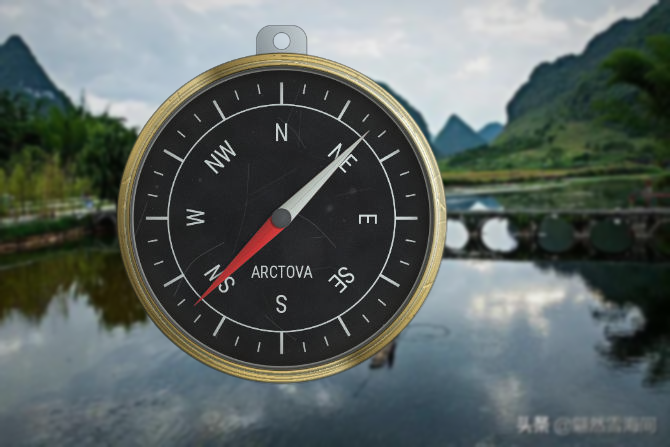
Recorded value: value=225 unit=°
